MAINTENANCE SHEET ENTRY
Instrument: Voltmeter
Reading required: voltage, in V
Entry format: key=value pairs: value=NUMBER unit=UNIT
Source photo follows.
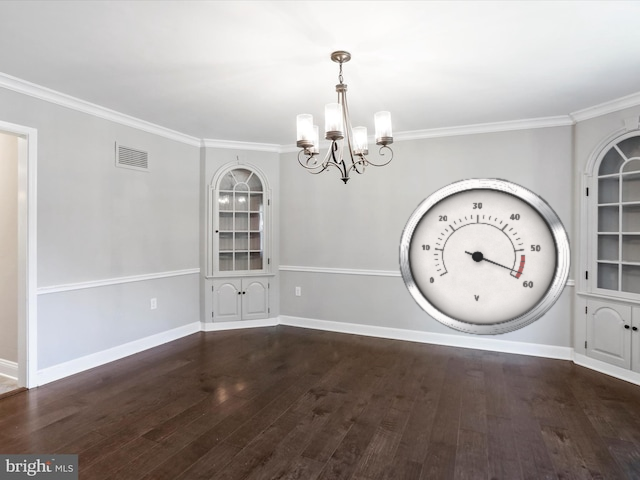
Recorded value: value=58 unit=V
